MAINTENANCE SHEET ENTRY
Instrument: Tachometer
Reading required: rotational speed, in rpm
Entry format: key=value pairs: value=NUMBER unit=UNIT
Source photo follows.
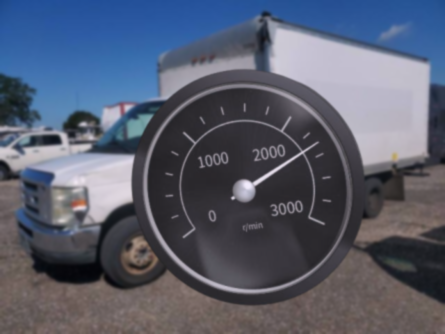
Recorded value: value=2300 unit=rpm
